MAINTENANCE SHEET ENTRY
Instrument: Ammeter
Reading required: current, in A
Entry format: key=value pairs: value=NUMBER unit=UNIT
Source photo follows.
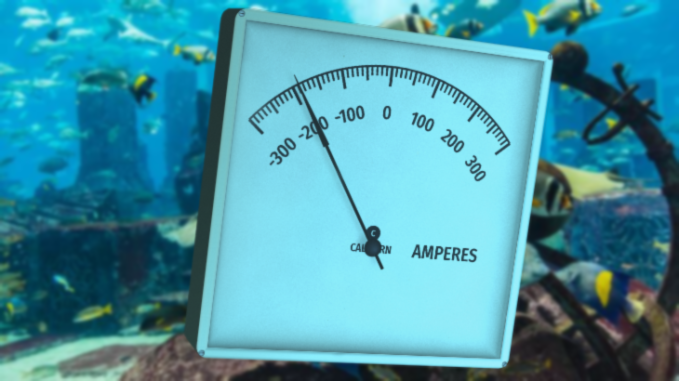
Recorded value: value=-190 unit=A
